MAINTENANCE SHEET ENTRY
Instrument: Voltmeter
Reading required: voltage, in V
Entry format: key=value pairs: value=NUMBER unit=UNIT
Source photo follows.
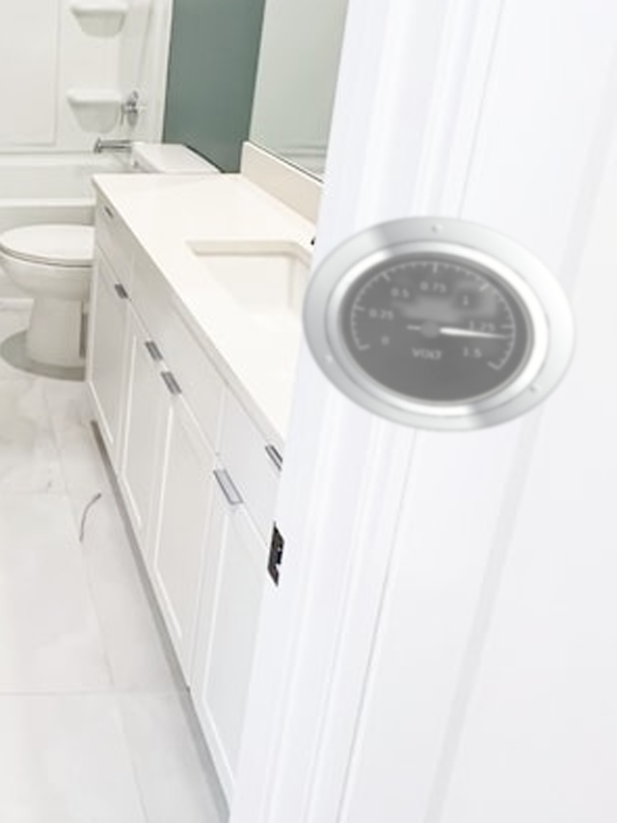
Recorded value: value=1.3 unit=V
